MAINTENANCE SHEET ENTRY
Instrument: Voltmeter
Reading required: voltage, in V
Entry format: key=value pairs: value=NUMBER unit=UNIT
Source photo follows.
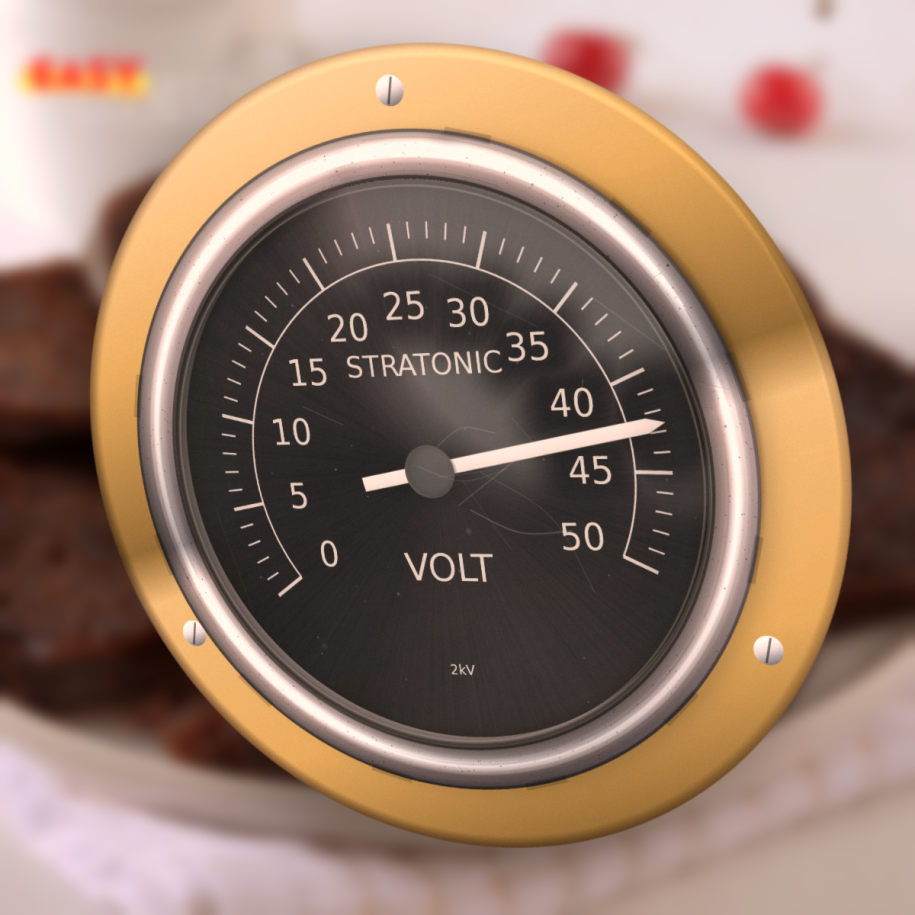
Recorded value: value=42.5 unit=V
